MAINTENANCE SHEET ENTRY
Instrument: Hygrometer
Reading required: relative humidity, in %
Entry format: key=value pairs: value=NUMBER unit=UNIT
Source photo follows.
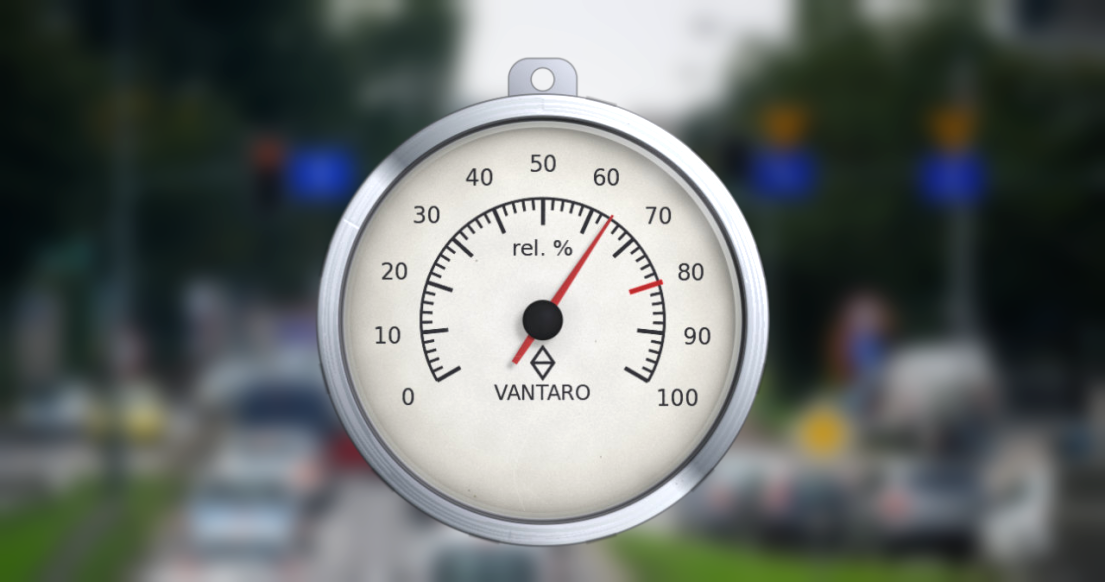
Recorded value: value=64 unit=%
